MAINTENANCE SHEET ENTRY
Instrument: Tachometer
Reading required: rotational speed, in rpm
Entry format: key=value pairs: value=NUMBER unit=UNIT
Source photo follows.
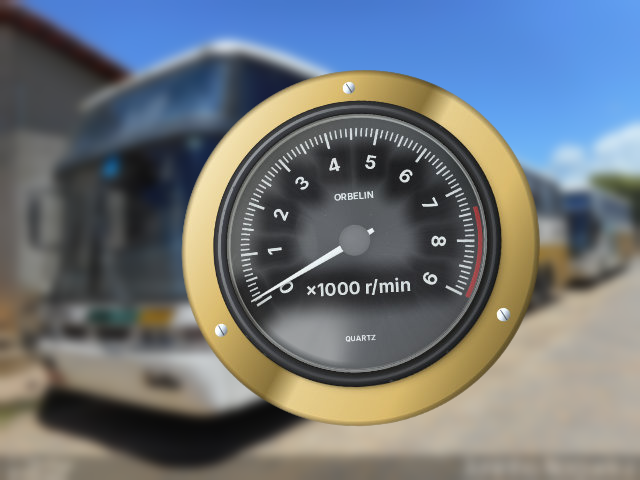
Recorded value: value=100 unit=rpm
